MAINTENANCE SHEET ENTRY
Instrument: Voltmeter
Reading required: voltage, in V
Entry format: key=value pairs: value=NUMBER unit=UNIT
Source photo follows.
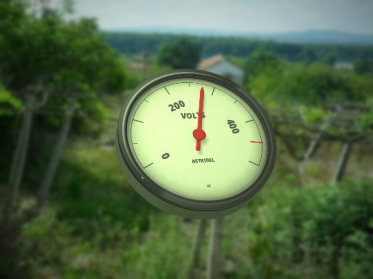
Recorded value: value=275 unit=V
